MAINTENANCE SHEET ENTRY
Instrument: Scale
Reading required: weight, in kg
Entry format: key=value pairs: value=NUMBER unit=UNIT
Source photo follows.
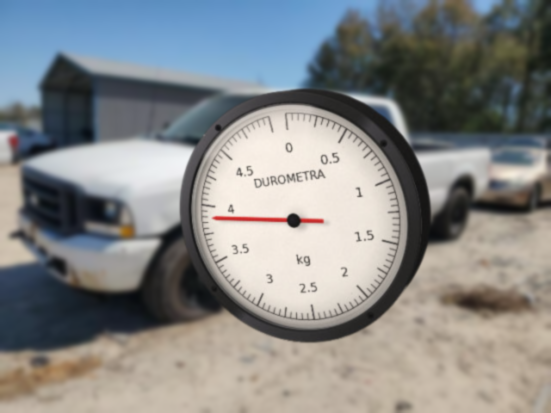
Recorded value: value=3.9 unit=kg
